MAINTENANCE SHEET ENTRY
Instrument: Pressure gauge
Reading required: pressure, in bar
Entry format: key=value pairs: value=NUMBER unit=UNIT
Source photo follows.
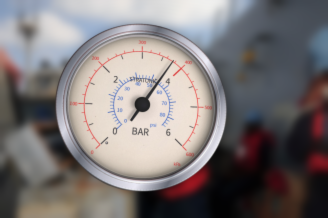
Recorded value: value=3.75 unit=bar
